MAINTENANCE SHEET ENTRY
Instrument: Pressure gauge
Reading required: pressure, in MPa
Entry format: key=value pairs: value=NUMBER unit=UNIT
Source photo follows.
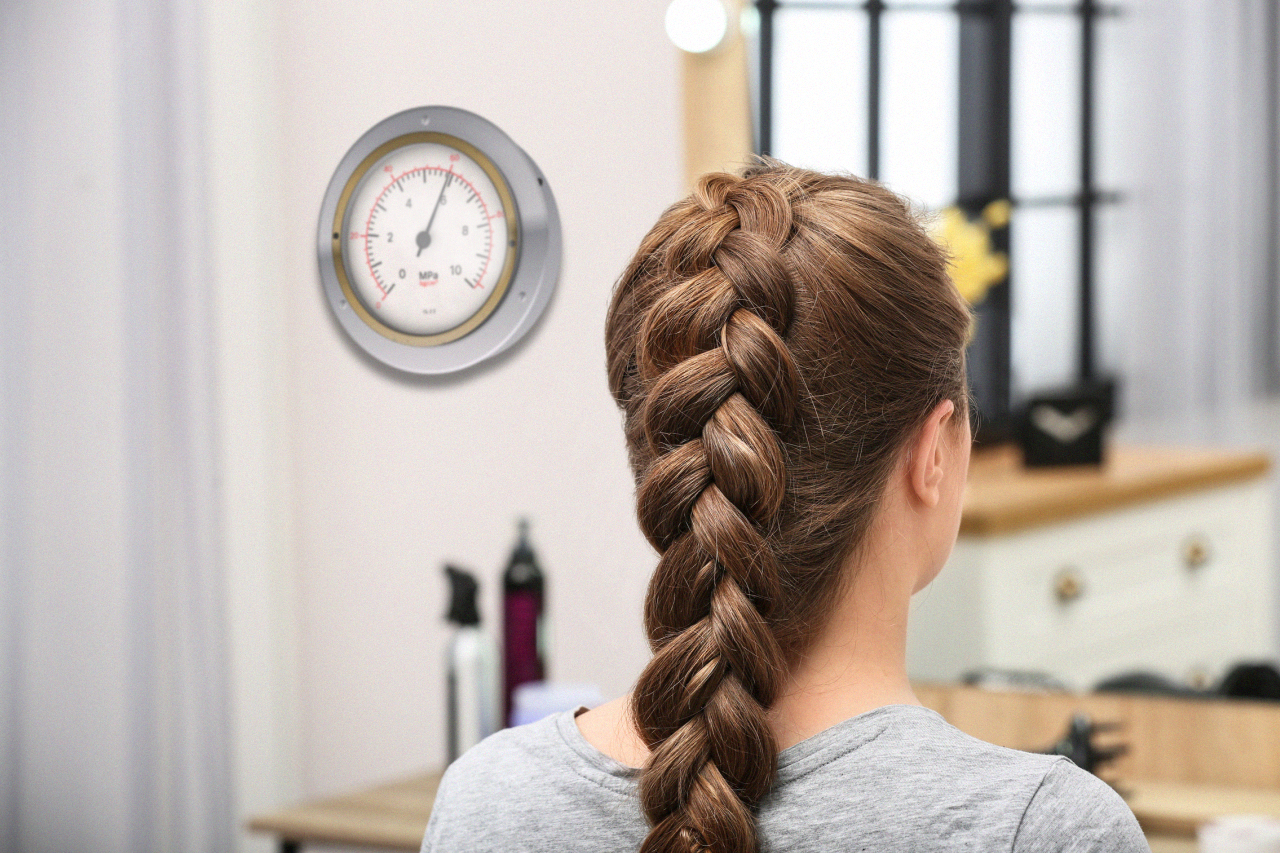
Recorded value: value=6 unit=MPa
